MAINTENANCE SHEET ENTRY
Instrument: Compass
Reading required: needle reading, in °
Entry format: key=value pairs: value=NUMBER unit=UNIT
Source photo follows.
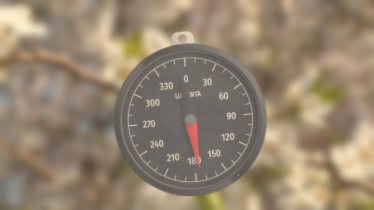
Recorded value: value=175 unit=°
